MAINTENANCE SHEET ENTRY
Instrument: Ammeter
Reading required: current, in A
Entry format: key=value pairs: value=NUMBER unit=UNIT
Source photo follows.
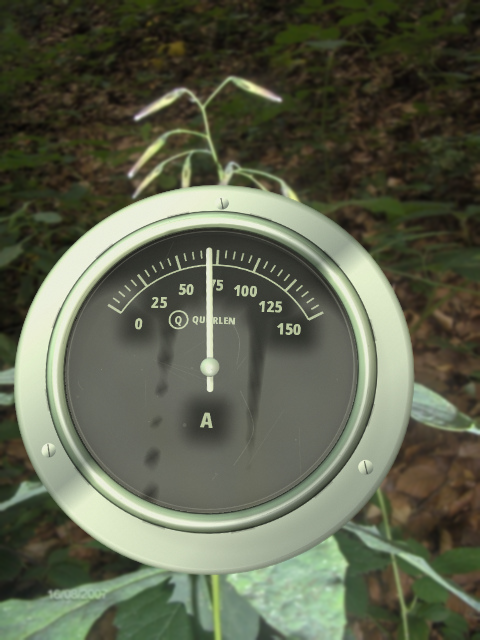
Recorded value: value=70 unit=A
